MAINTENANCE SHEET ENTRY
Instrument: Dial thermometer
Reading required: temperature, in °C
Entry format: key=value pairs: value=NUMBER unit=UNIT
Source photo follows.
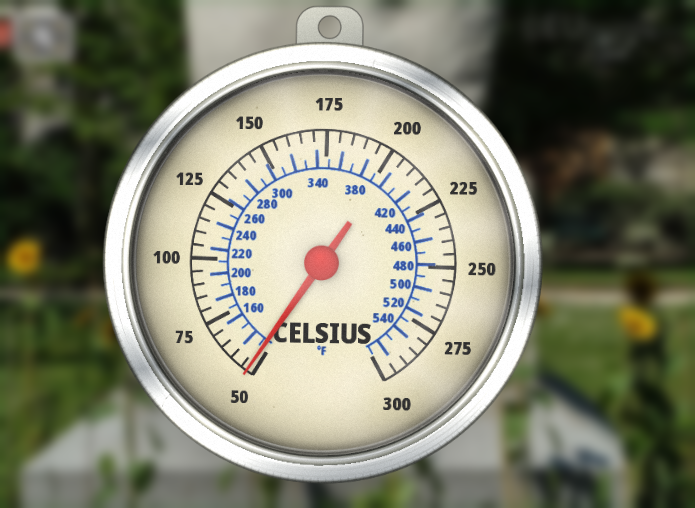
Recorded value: value=52.5 unit=°C
